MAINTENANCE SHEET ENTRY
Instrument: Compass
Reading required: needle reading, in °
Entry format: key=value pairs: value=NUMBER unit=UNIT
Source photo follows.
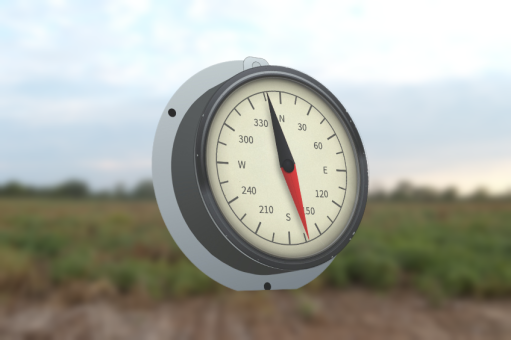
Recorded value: value=165 unit=°
